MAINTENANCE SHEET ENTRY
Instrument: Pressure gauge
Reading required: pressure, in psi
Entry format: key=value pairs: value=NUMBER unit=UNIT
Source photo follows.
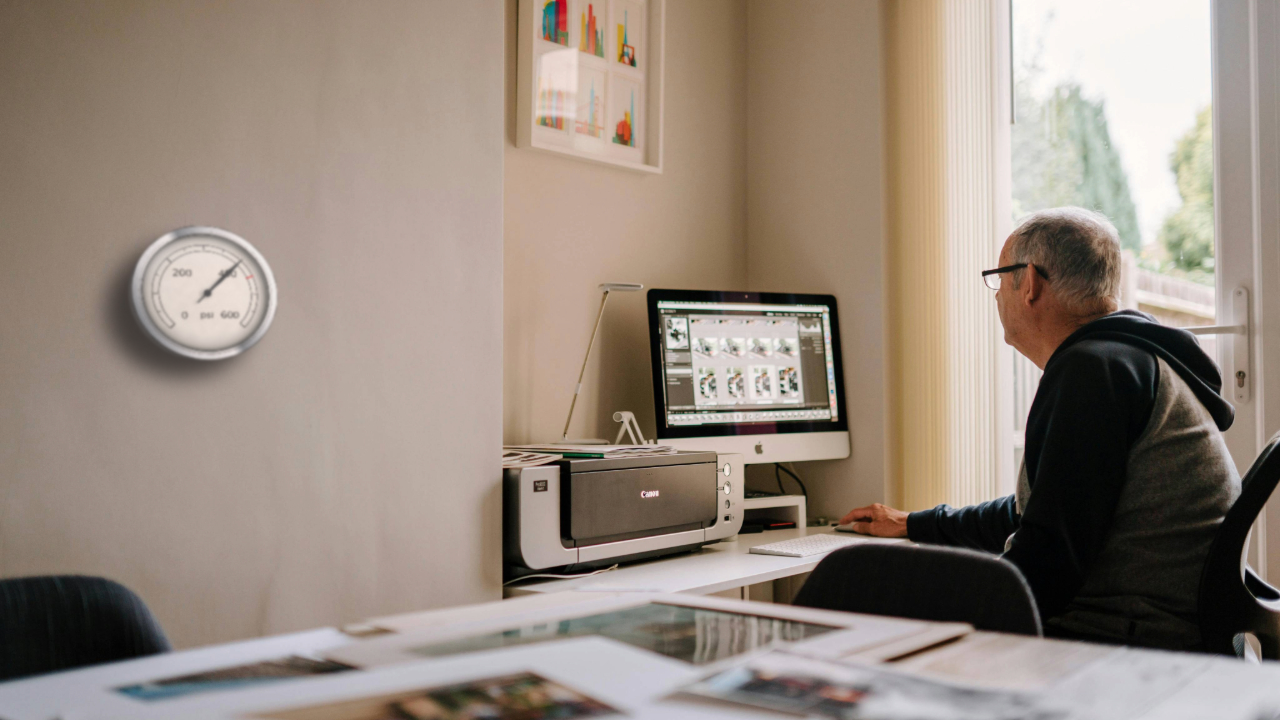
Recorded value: value=400 unit=psi
